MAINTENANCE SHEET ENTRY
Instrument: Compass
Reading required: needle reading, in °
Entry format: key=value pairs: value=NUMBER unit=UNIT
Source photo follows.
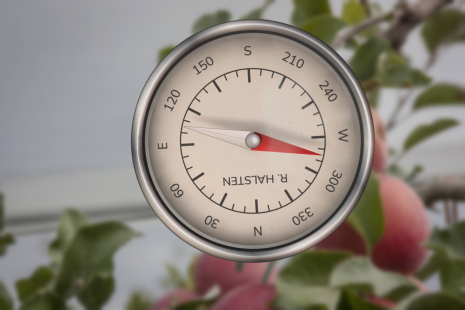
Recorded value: value=285 unit=°
